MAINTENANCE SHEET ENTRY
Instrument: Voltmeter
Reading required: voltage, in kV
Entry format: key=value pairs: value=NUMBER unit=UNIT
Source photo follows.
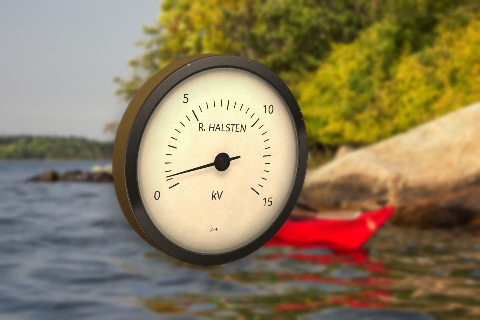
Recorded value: value=0.75 unit=kV
